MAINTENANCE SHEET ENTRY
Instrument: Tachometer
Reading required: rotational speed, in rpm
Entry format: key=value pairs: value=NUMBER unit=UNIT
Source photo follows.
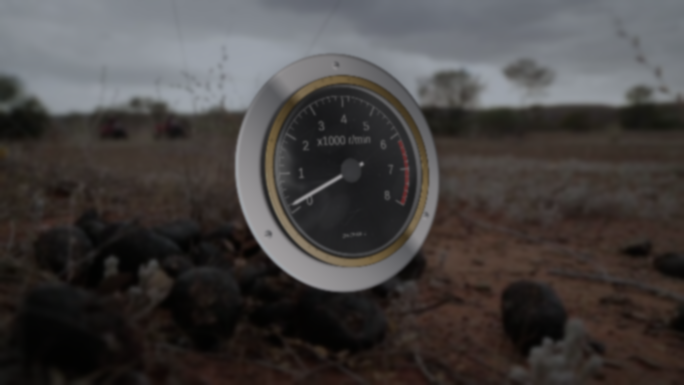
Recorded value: value=200 unit=rpm
